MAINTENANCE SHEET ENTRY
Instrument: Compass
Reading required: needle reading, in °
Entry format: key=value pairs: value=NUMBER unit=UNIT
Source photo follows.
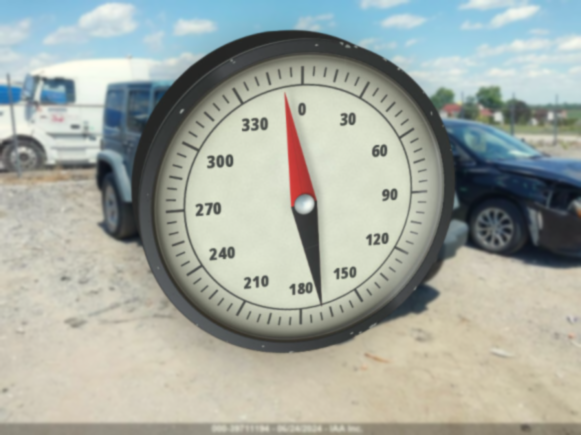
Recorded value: value=350 unit=°
